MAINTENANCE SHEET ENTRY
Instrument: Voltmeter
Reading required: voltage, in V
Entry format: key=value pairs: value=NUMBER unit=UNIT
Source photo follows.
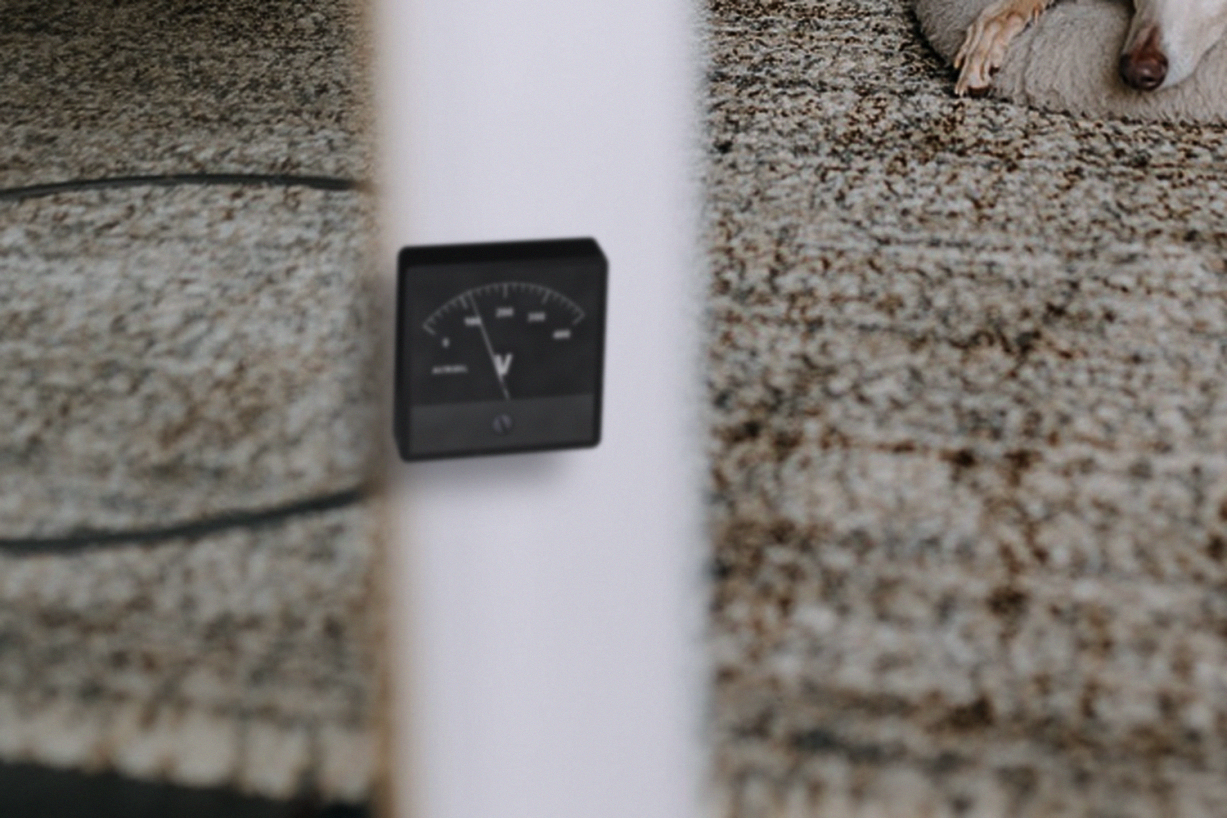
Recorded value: value=120 unit=V
